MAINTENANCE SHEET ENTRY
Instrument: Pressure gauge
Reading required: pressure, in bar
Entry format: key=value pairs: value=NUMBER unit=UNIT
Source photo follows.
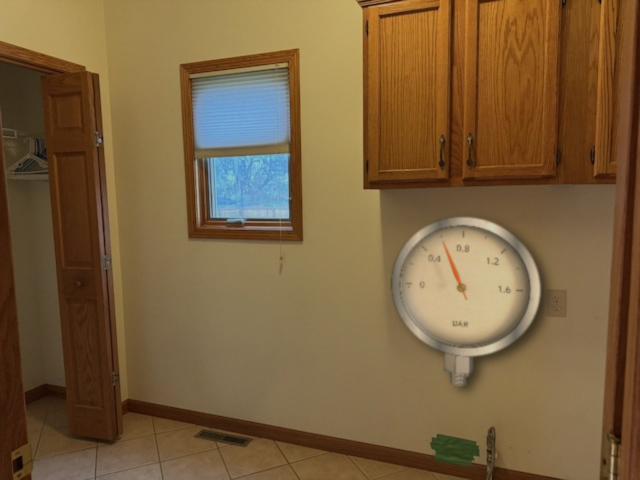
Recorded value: value=0.6 unit=bar
